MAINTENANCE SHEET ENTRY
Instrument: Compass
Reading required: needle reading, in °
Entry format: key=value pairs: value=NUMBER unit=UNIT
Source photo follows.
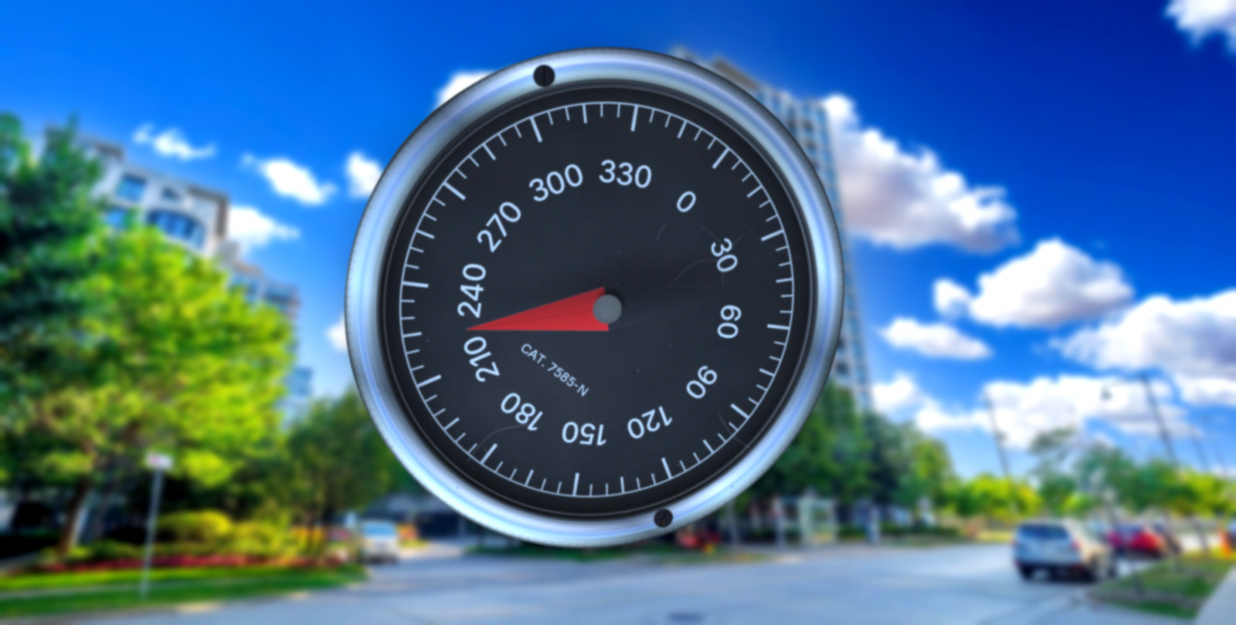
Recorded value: value=225 unit=°
